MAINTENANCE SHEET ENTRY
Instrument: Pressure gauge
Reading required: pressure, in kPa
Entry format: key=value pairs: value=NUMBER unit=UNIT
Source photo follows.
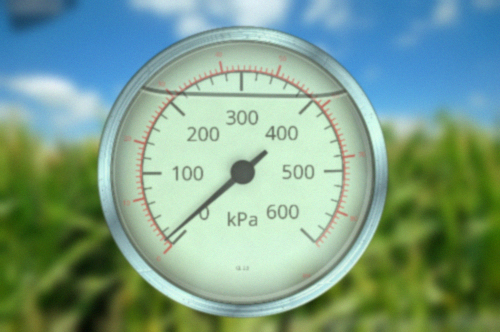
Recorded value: value=10 unit=kPa
